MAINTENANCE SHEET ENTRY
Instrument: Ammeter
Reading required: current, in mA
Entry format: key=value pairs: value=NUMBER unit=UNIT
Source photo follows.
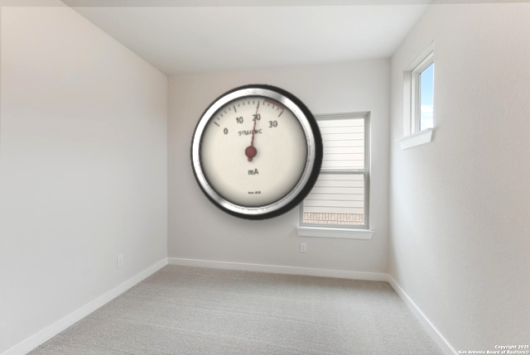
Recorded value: value=20 unit=mA
